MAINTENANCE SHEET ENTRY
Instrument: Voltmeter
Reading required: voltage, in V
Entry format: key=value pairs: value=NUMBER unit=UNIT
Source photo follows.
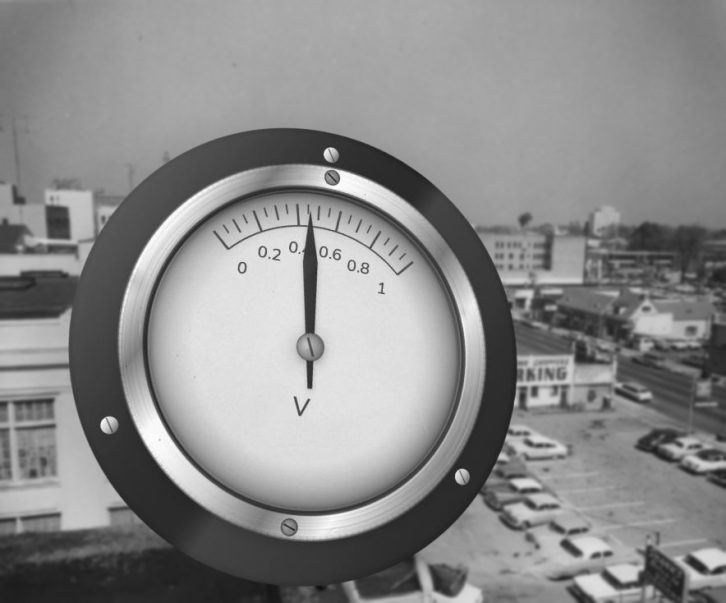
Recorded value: value=0.45 unit=V
